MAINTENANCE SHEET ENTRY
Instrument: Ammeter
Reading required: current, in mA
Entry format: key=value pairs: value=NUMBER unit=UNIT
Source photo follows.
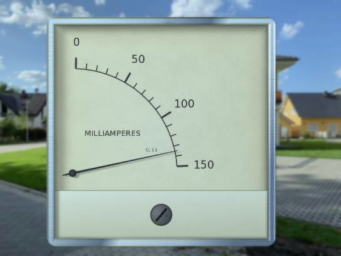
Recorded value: value=135 unit=mA
